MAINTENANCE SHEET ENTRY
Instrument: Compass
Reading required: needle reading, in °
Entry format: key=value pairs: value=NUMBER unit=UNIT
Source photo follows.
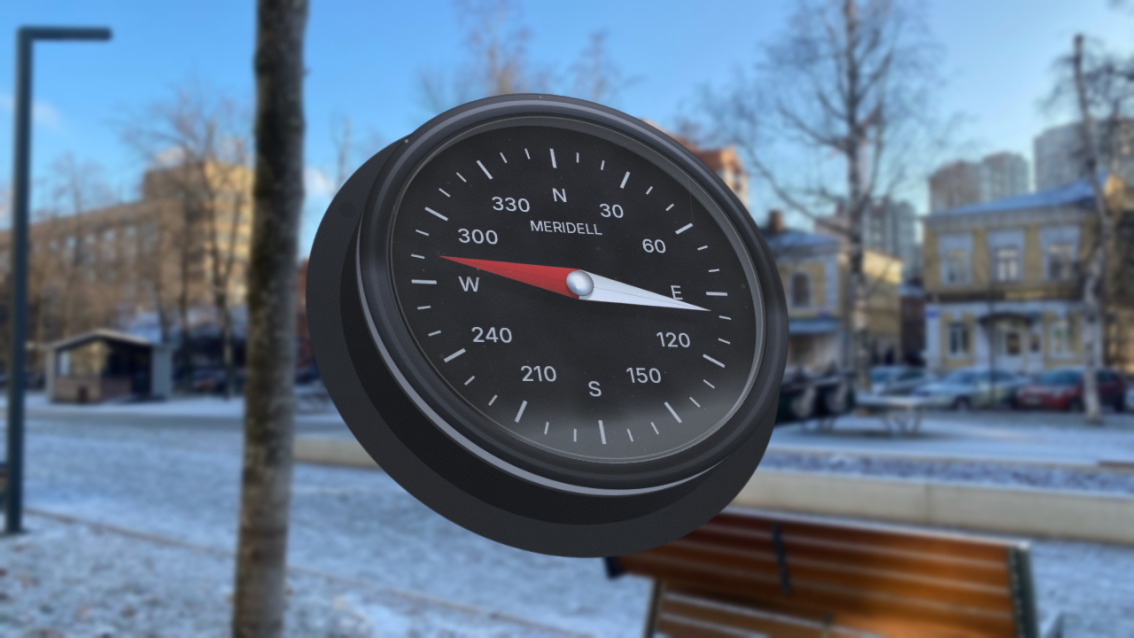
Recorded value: value=280 unit=°
